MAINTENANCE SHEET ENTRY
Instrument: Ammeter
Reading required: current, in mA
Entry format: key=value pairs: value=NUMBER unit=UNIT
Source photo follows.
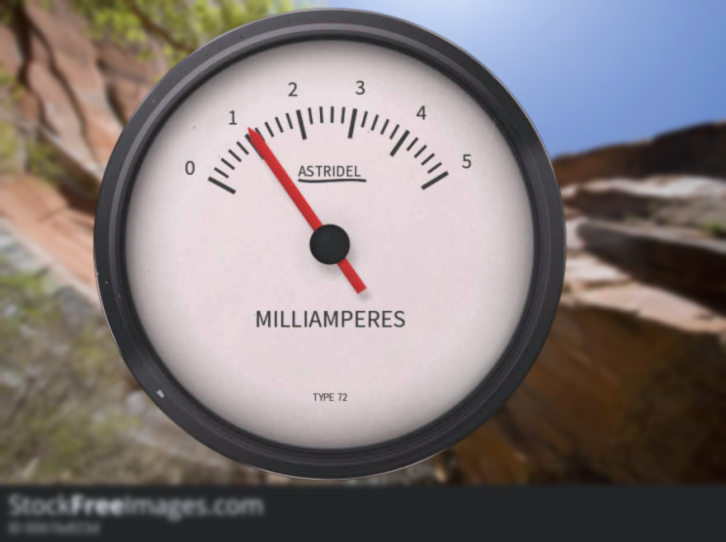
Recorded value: value=1.1 unit=mA
